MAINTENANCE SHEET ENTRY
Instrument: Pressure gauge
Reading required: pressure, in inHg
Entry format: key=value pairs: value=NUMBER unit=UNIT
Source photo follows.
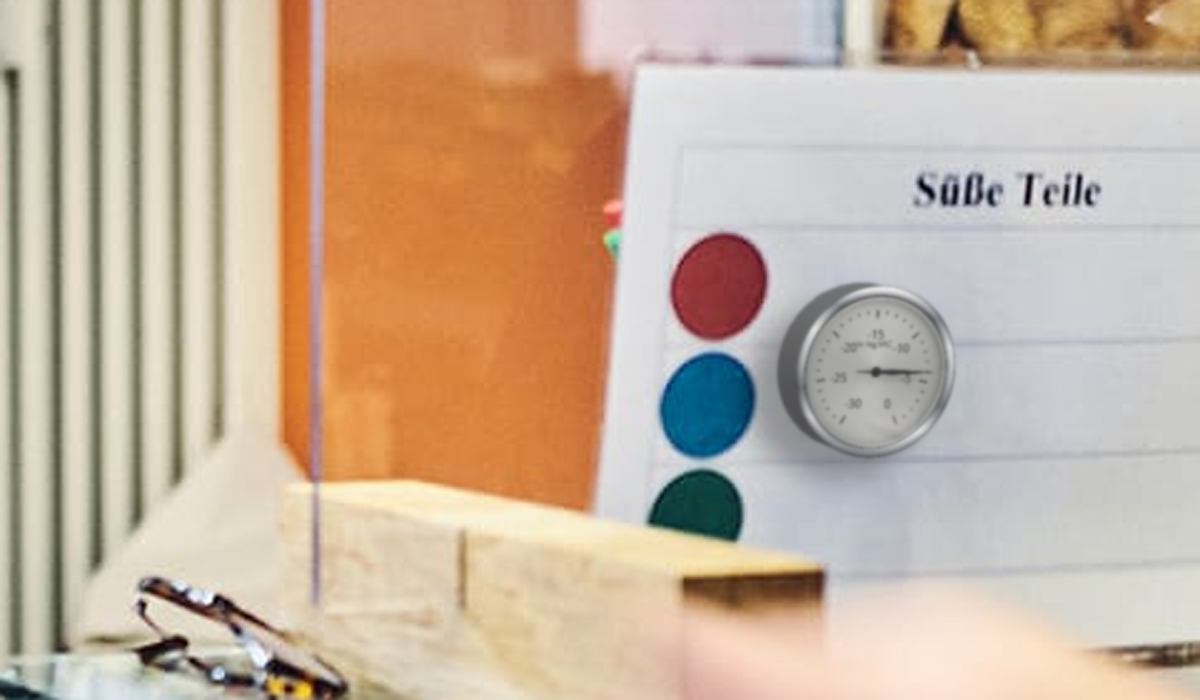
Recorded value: value=-6 unit=inHg
